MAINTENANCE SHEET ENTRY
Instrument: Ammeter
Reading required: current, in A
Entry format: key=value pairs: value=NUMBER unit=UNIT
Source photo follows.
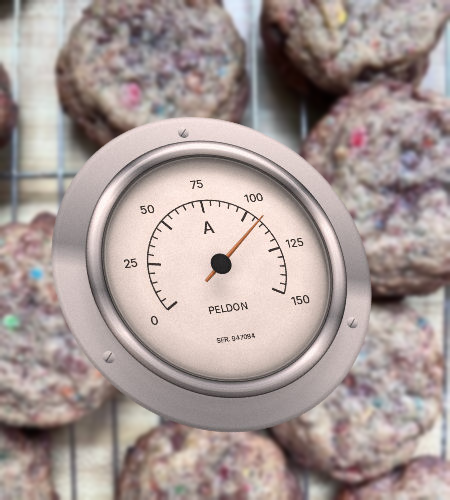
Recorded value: value=107.5 unit=A
